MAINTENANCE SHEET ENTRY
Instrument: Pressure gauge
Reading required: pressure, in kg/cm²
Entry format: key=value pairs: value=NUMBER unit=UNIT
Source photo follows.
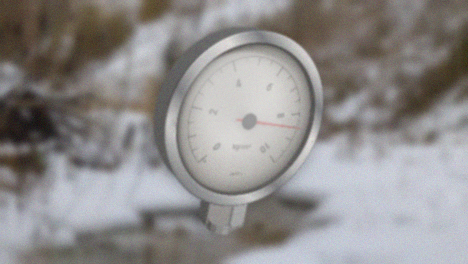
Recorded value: value=8.5 unit=kg/cm²
